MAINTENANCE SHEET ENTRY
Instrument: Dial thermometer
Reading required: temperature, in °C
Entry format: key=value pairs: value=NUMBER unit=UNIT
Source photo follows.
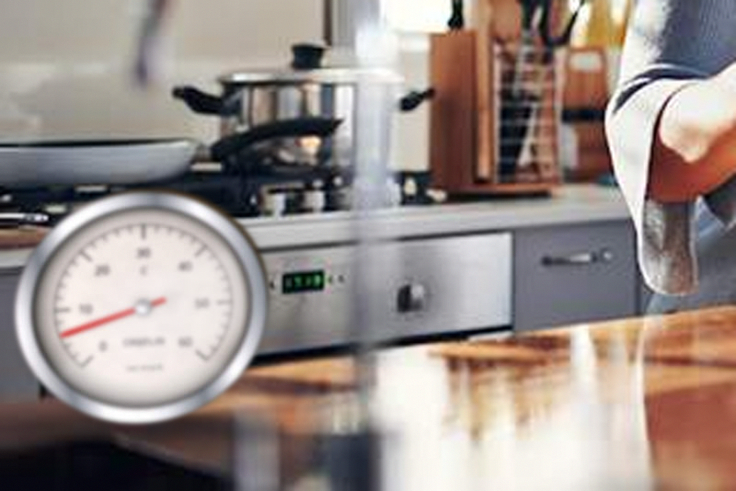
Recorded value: value=6 unit=°C
